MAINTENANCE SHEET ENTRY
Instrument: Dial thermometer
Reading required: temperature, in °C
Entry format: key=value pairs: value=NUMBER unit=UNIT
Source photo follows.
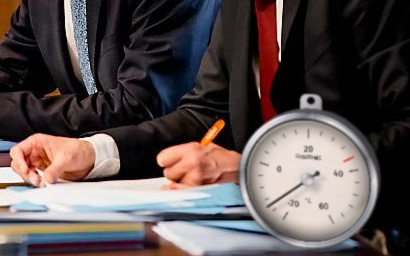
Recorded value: value=-14 unit=°C
